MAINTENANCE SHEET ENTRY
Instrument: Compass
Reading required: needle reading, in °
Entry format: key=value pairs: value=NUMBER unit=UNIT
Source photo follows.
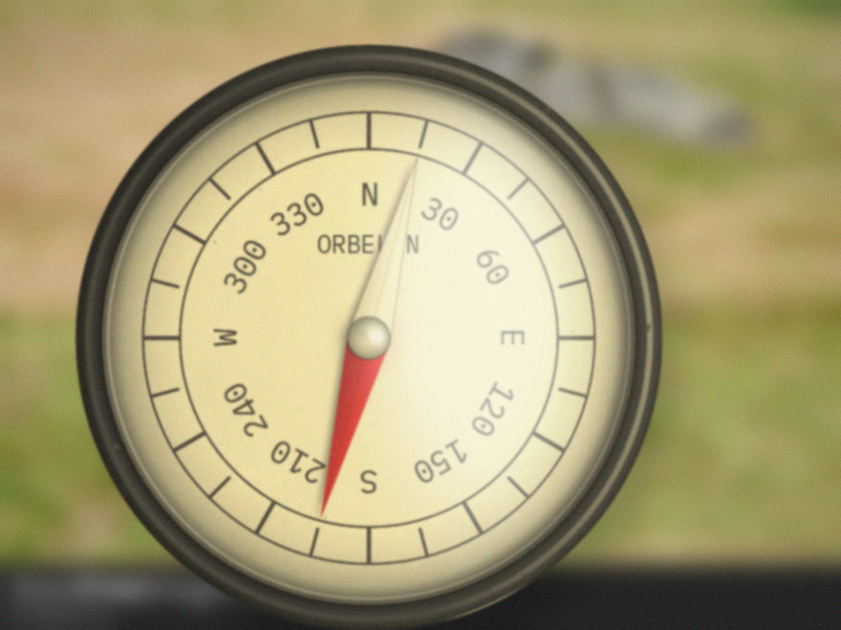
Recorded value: value=195 unit=°
